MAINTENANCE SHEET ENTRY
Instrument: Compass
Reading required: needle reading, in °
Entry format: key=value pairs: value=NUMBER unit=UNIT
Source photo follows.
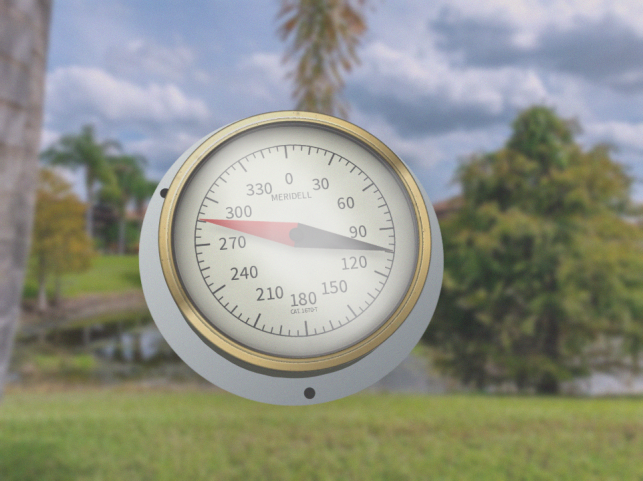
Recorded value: value=285 unit=°
